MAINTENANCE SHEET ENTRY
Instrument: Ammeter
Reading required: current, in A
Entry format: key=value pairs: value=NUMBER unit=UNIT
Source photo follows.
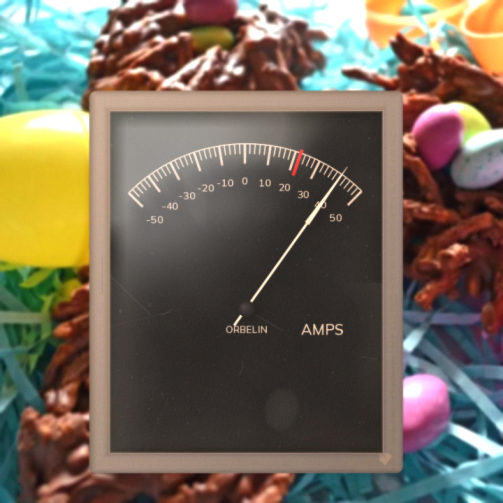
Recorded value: value=40 unit=A
